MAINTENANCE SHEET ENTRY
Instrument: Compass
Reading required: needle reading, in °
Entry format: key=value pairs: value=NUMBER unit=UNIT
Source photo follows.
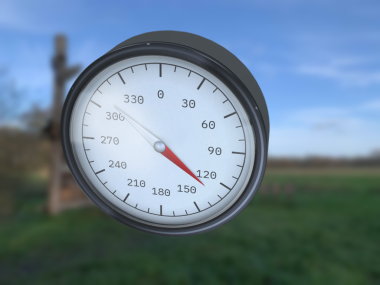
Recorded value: value=130 unit=°
